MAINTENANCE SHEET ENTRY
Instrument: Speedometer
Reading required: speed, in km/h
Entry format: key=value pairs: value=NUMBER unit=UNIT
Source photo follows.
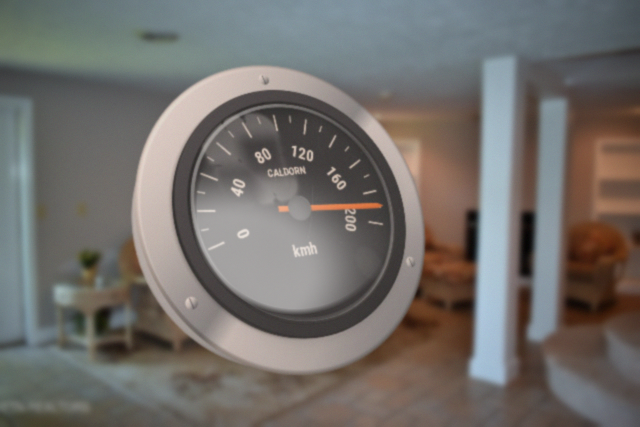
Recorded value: value=190 unit=km/h
